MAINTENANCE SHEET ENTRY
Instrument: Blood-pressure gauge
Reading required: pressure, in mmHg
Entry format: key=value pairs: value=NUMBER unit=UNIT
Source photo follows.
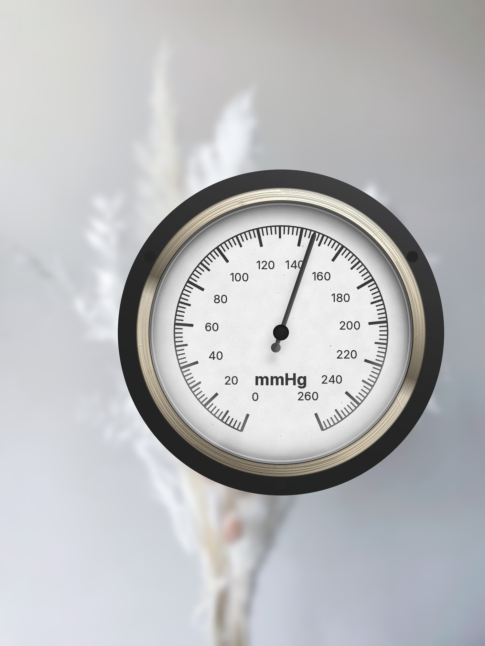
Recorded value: value=146 unit=mmHg
